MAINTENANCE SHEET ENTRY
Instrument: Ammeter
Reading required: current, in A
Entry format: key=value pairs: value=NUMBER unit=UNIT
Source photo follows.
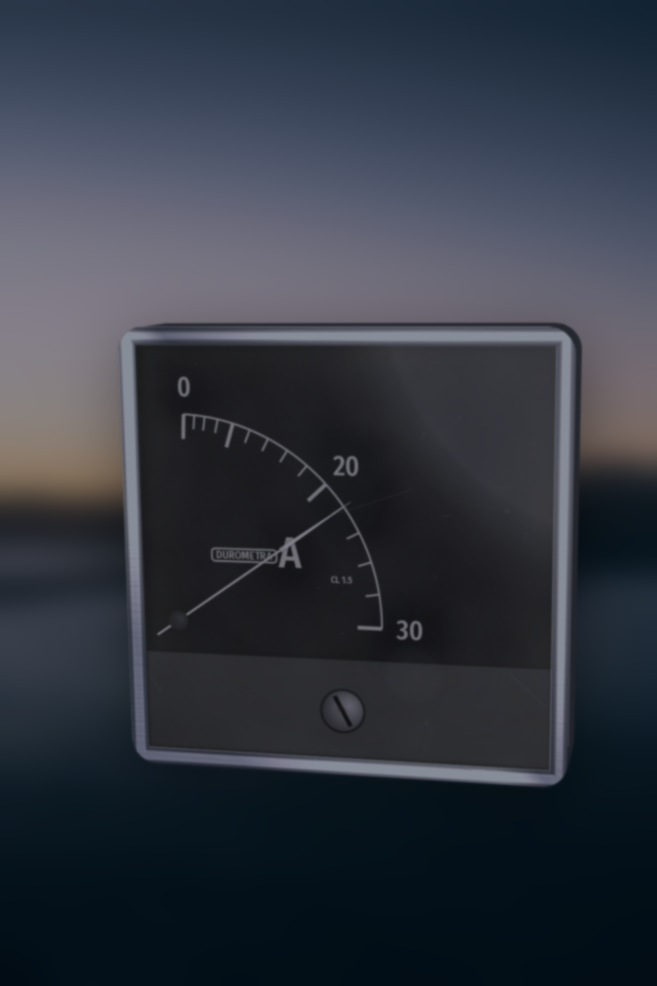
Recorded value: value=22 unit=A
